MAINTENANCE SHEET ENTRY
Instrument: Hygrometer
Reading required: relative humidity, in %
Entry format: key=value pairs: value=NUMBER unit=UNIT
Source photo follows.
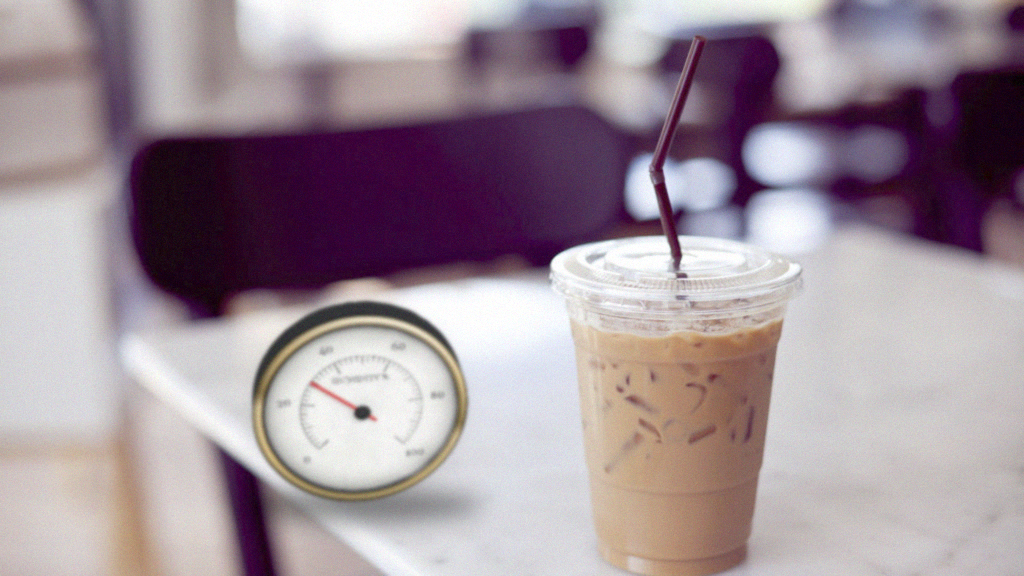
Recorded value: value=30 unit=%
